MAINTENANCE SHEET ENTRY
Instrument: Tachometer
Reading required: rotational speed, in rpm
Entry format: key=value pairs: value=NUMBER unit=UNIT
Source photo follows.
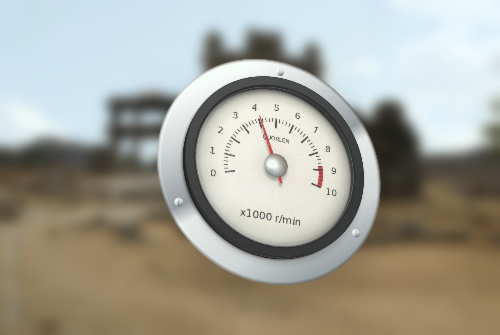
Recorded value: value=4000 unit=rpm
